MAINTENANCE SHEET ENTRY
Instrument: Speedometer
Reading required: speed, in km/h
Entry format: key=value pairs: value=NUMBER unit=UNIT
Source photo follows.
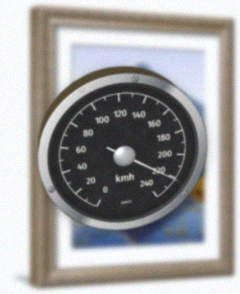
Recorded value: value=220 unit=km/h
